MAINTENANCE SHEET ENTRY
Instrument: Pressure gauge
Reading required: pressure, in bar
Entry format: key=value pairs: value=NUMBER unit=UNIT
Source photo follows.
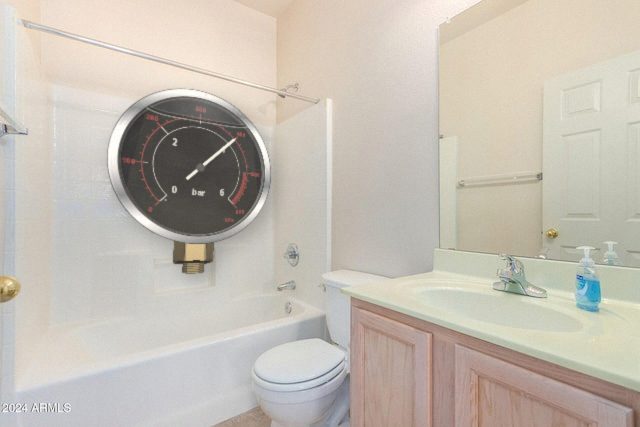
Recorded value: value=4 unit=bar
